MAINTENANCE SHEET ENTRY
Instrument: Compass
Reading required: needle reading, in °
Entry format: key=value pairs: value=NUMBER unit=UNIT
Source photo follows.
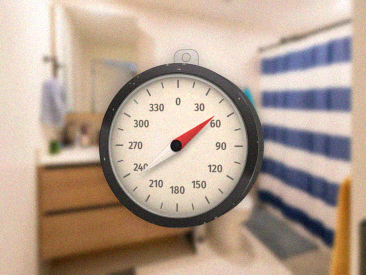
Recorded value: value=52.5 unit=°
